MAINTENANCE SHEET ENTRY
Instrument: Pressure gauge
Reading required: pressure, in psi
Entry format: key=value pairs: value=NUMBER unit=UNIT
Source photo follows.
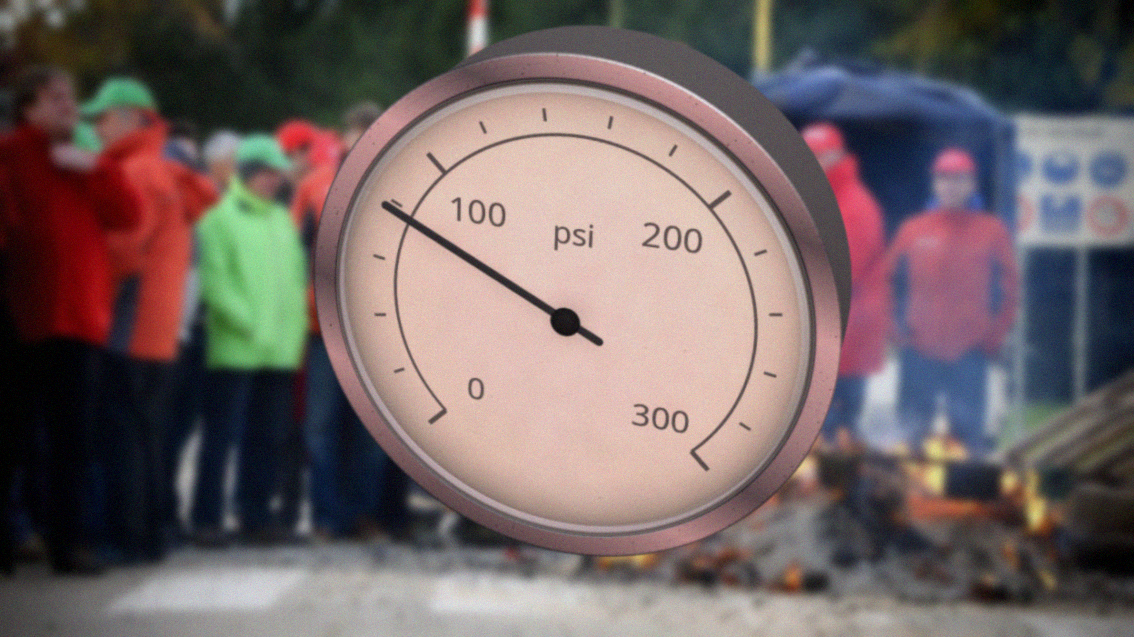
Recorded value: value=80 unit=psi
